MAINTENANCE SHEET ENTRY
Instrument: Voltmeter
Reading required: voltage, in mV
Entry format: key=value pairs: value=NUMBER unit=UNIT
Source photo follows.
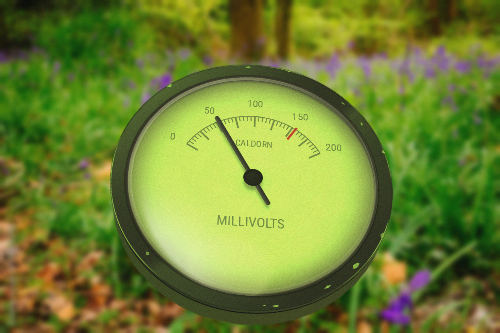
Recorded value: value=50 unit=mV
